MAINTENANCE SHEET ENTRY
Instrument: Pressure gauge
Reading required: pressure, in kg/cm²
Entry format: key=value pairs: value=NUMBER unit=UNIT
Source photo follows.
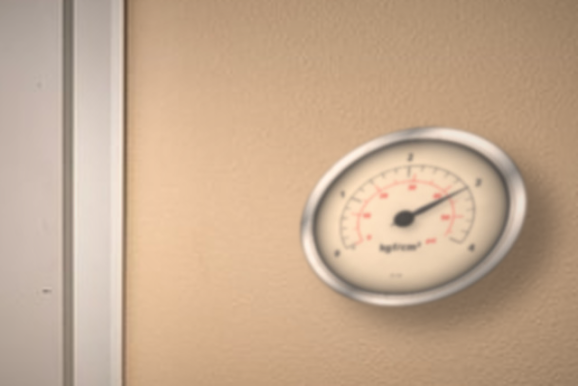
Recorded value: value=3 unit=kg/cm²
